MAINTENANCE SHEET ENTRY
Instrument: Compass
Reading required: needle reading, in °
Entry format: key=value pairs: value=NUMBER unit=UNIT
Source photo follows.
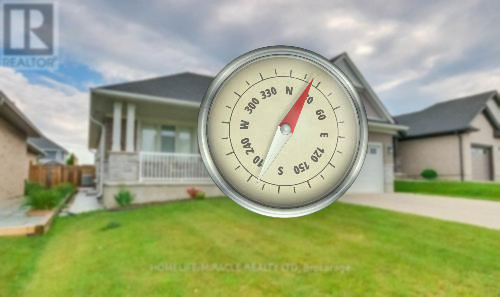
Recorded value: value=22.5 unit=°
